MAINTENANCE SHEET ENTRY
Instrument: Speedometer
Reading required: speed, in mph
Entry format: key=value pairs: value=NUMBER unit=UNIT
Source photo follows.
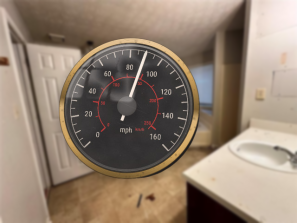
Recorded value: value=90 unit=mph
